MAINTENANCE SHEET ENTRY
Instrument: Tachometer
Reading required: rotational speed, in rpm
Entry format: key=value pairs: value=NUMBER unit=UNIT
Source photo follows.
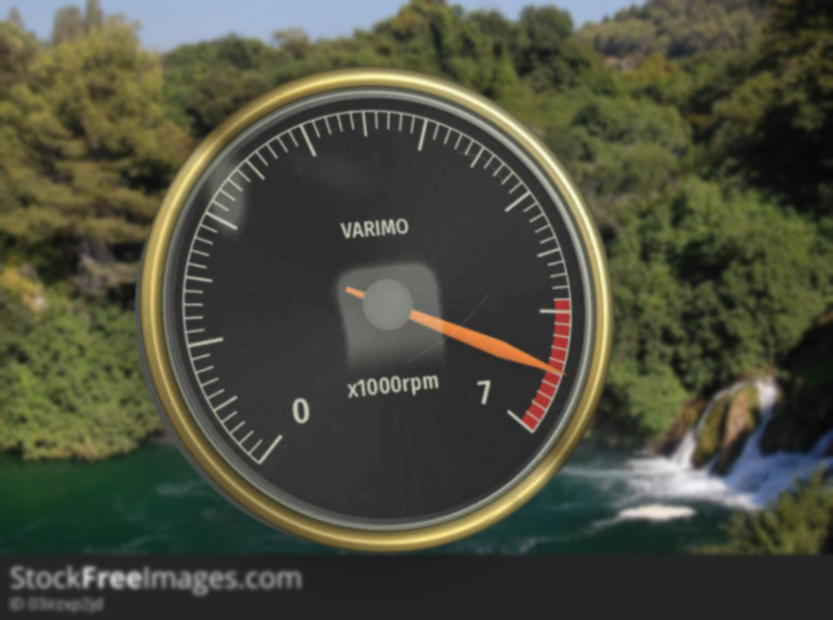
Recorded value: value=6500 unit=rpm
